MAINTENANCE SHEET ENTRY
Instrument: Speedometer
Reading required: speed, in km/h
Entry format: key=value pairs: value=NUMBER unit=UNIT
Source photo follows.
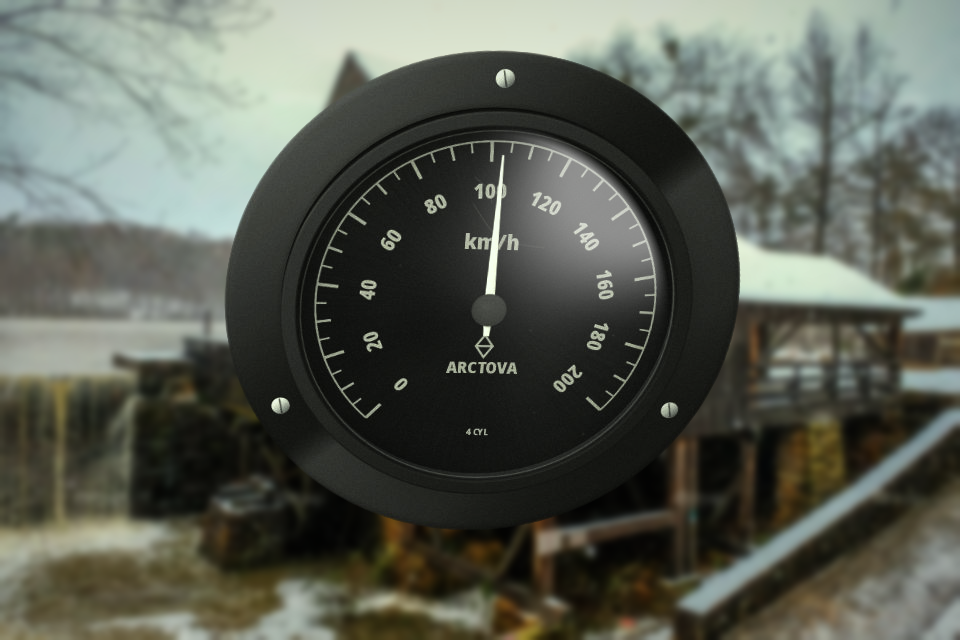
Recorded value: value=102.5 unit=km/h
